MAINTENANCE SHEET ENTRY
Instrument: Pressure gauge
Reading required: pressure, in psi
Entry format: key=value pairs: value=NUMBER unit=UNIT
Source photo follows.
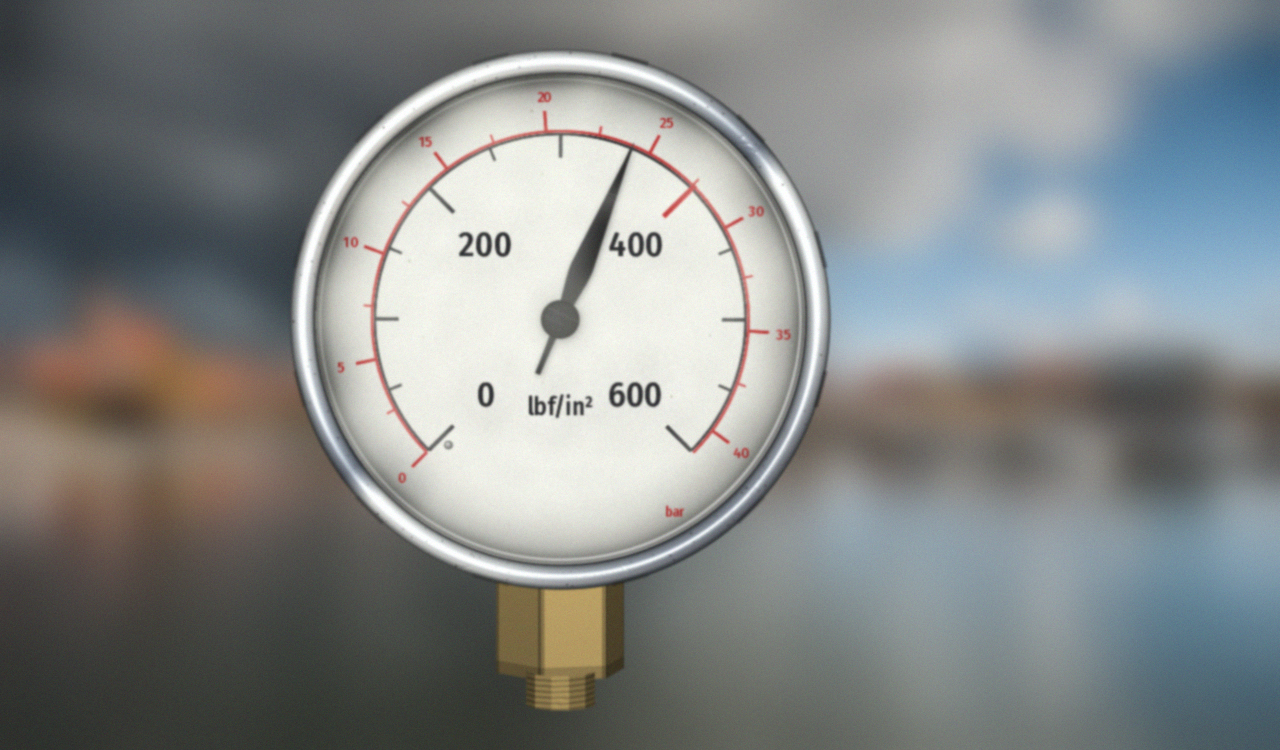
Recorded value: value=350 unit=psi
